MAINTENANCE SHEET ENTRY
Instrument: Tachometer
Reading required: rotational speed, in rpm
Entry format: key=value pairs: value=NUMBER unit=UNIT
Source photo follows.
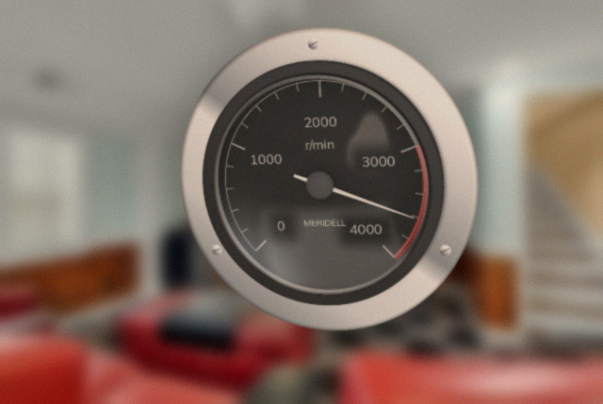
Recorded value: value=3600 unit=rpm
